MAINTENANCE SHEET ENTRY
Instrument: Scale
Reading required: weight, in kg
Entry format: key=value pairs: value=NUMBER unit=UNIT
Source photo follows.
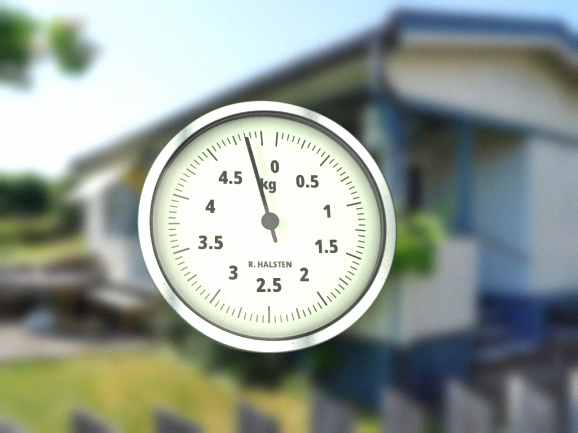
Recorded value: value=4.85 unit=kg
